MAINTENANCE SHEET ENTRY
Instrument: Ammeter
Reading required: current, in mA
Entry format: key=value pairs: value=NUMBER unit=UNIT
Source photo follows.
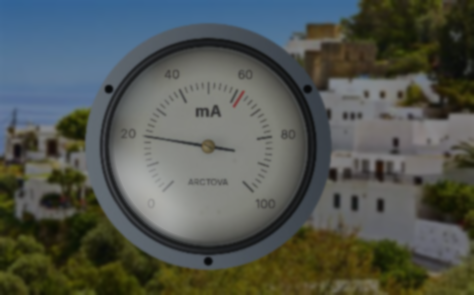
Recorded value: value=20 unit=mA
